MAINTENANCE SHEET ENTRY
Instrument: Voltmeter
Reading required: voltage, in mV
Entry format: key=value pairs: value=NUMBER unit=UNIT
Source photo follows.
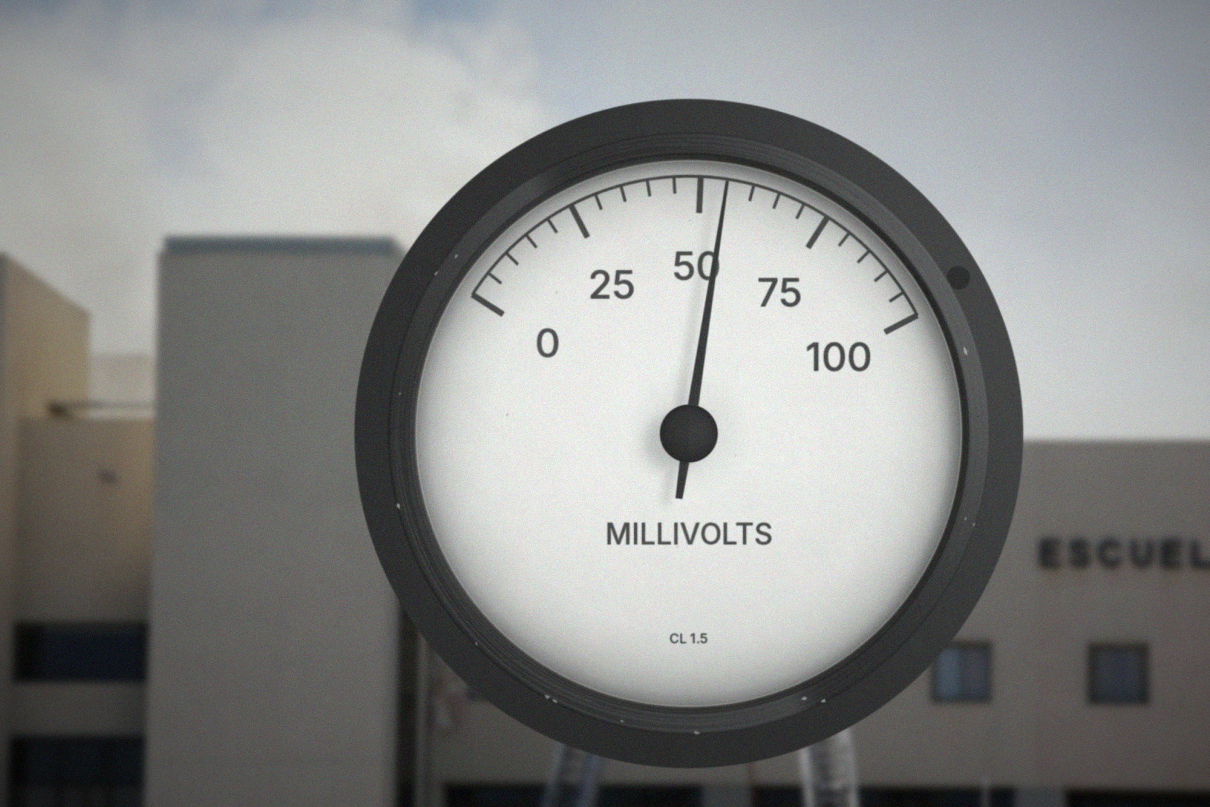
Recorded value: value=55 unit=mV
